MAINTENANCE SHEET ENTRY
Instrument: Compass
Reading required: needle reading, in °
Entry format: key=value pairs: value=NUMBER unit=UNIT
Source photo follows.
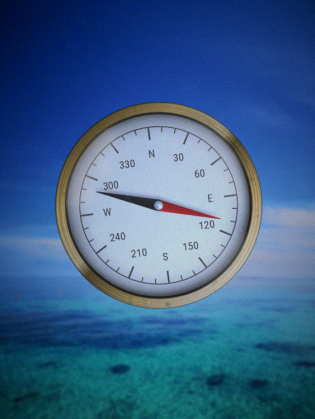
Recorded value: value=110 unit=°
